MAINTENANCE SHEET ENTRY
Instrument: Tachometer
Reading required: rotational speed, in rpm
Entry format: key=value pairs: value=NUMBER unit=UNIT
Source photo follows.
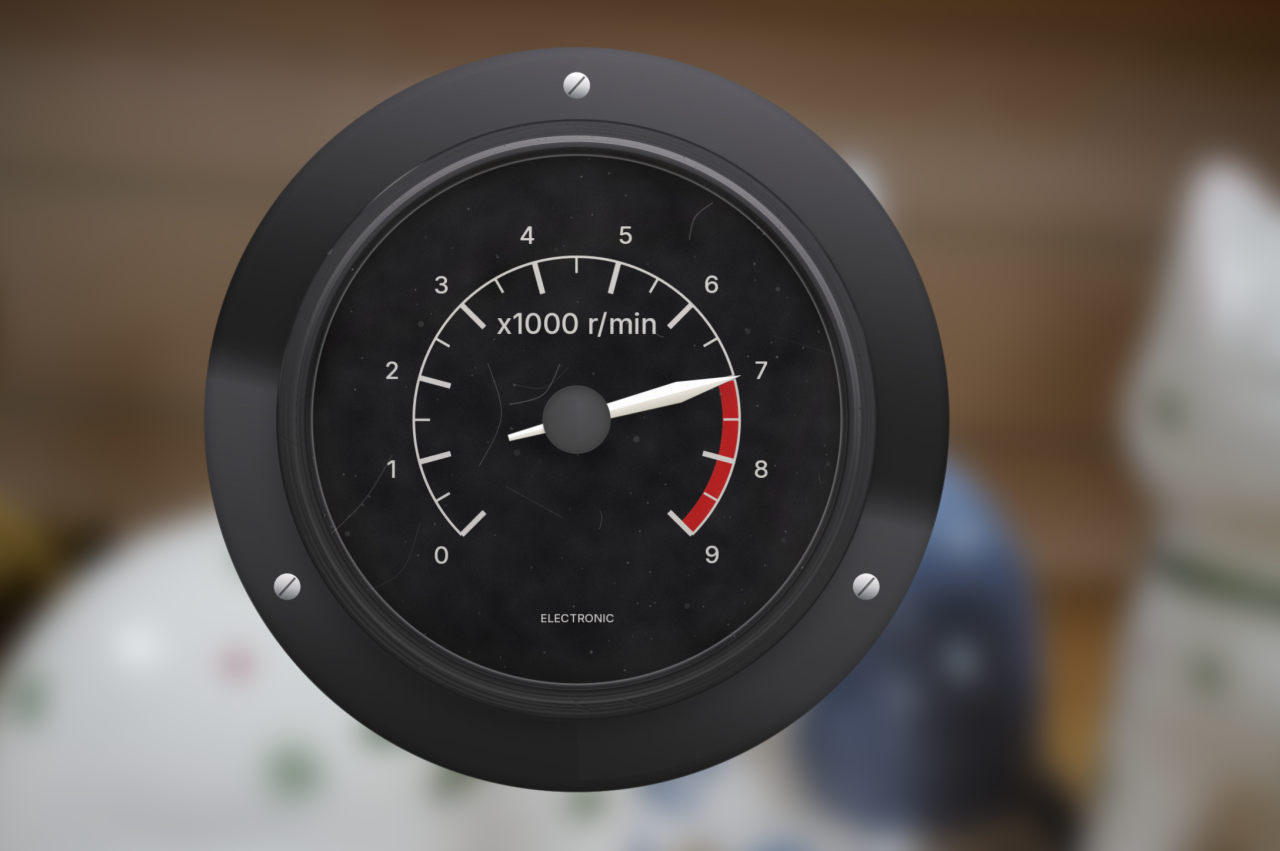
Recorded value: value=7000 unit=rpm
